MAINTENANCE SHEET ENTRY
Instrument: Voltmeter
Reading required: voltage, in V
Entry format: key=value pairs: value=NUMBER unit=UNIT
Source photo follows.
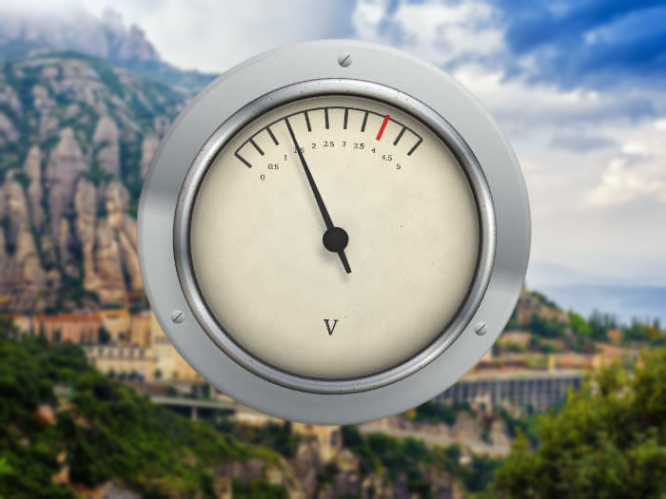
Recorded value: value=1.5 unit=V
